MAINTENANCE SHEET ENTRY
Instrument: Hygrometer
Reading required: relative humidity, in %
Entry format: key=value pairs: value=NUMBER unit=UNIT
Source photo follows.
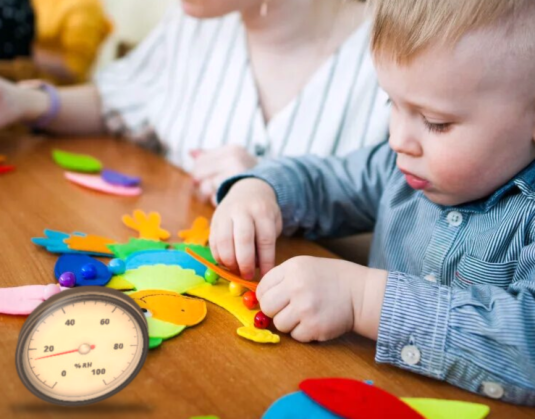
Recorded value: value=16 unit=%
